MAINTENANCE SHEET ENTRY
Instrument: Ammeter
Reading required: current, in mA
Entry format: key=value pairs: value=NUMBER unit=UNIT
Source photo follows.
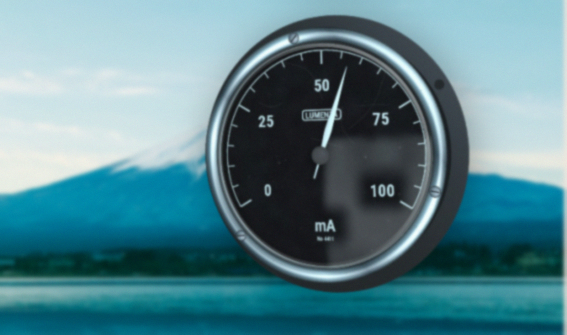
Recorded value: value=57.5 unit=mA
